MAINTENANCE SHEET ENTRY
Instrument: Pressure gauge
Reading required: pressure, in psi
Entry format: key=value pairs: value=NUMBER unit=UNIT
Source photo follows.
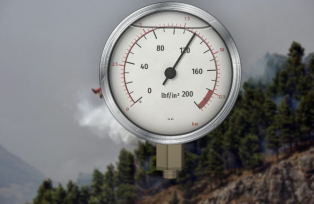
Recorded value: value=120 unit=psi
